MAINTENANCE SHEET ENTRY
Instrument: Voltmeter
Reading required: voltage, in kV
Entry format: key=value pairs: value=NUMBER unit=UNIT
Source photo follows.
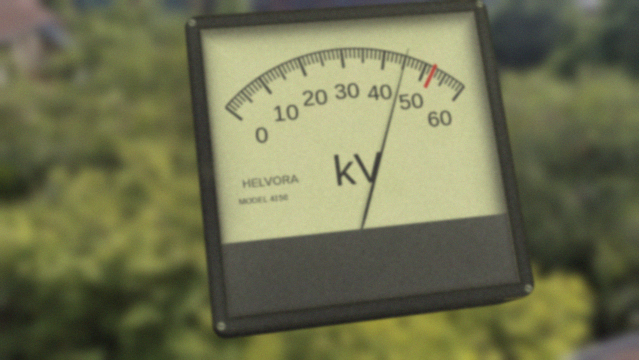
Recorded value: value=45 unit=kV
